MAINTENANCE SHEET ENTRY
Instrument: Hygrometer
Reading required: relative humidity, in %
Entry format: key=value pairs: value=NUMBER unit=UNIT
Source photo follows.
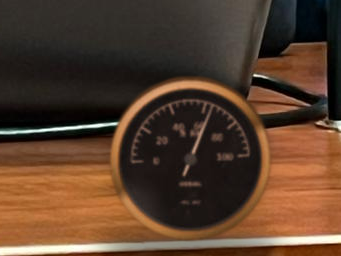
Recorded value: value=64 unit=%
